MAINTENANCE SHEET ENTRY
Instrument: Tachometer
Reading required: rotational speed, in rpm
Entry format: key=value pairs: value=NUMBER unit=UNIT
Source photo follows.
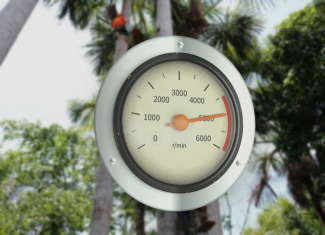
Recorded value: value=5000 unit=rpm
